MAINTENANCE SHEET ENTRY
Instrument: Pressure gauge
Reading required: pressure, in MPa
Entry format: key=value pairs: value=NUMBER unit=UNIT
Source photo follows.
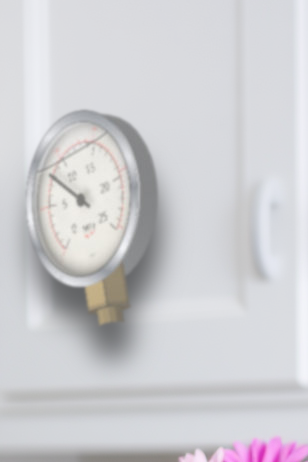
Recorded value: value=8 unit=MPa
